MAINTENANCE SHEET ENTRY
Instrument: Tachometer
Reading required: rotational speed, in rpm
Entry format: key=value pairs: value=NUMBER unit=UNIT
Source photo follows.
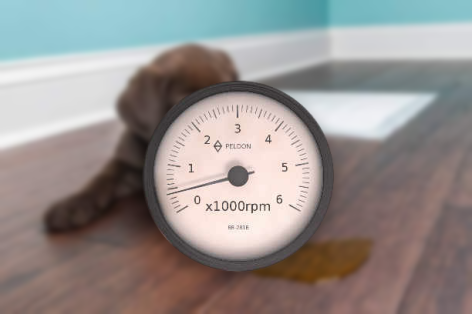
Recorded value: value=400 unit=rpm
